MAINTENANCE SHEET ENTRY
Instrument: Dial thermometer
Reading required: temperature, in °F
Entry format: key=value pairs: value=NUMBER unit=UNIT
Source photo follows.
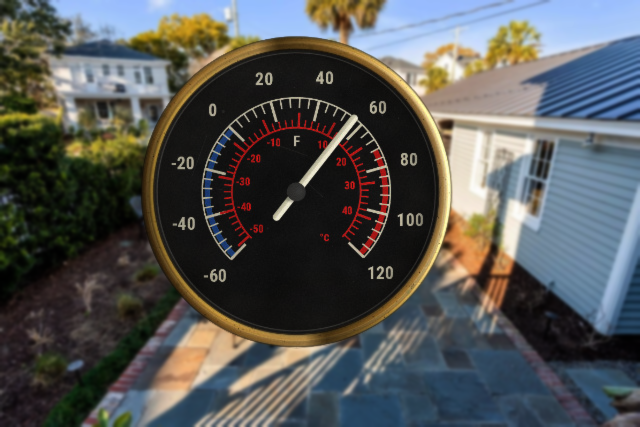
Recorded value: value=56 unit=°F
